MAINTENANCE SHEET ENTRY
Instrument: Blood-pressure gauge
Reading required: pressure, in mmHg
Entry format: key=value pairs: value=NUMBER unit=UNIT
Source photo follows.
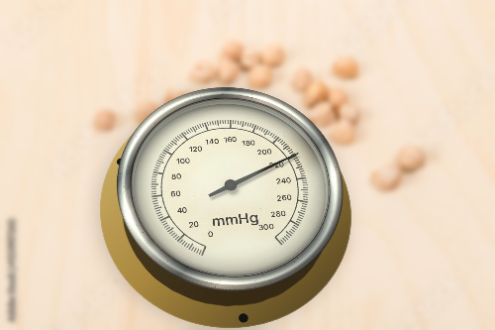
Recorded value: value=220 unit=mmHg
